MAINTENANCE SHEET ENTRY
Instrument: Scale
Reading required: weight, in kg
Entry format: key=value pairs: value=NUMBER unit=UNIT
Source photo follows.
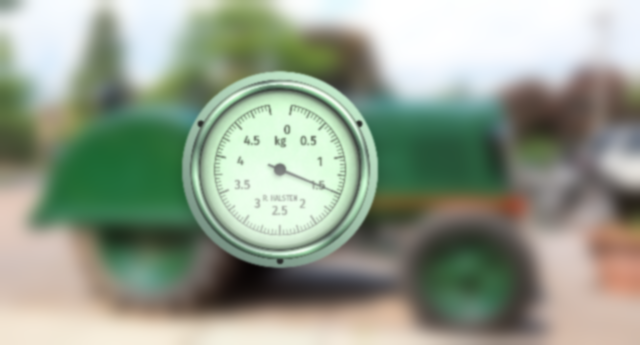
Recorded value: value=1.5 unit=kg
